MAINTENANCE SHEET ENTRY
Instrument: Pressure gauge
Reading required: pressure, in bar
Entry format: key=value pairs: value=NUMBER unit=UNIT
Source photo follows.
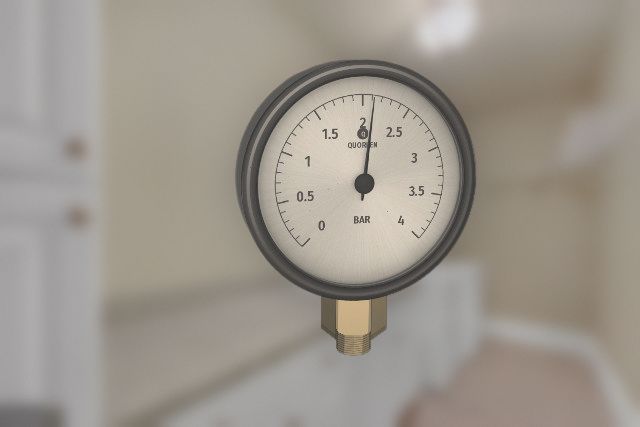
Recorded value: value=2.1 unit=bar
